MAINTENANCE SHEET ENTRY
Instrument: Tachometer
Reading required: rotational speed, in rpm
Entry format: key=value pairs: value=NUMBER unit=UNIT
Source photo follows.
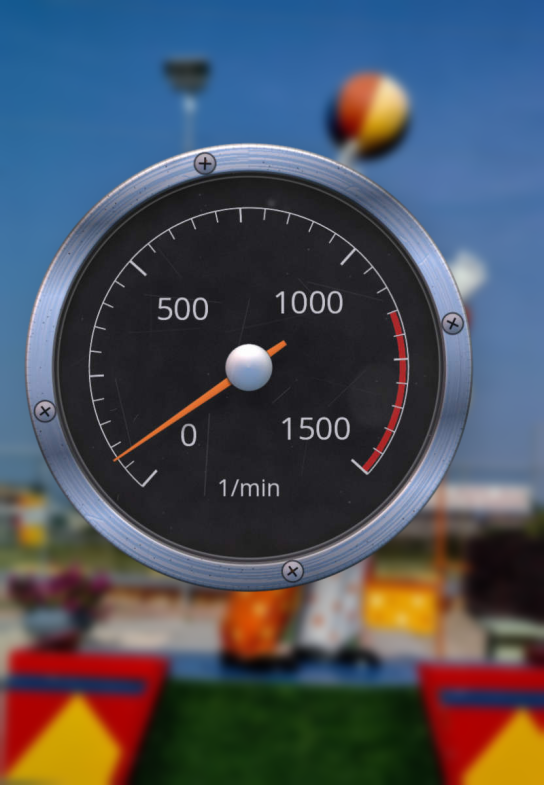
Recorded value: value=75 unit=rpm
